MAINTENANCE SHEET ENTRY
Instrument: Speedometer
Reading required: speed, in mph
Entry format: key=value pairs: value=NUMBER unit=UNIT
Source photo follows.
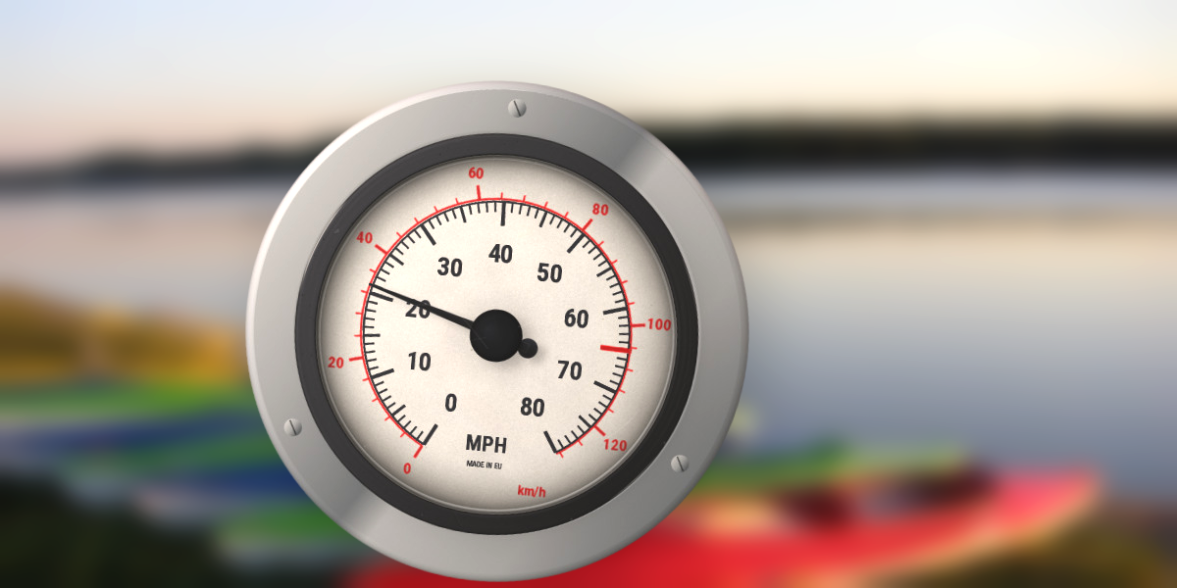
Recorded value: value=21 unit=mph
